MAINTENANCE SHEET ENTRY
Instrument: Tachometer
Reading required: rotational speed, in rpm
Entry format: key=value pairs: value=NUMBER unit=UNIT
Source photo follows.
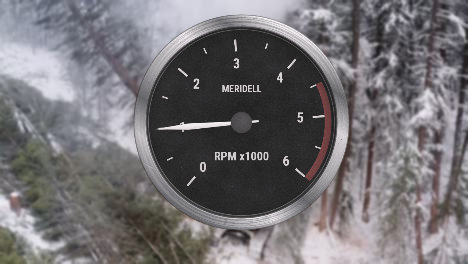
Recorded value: value=1000 unit=rpm
